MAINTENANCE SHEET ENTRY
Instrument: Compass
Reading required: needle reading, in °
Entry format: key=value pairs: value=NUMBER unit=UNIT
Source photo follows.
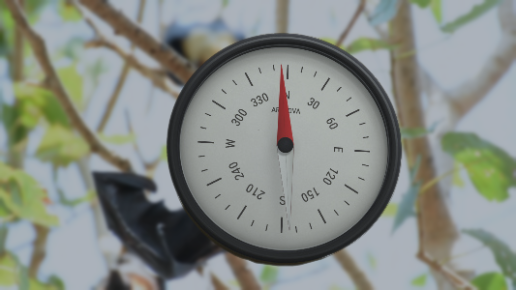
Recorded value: value=355 unit=°
